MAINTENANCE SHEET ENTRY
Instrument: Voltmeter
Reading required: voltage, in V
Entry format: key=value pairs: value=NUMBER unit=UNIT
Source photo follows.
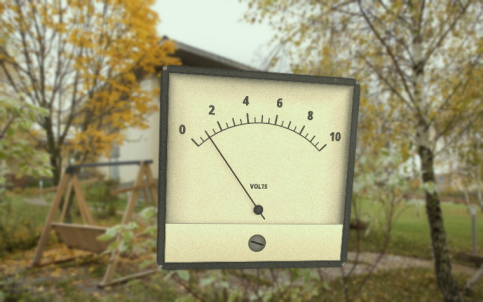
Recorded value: value=1 unit=V
